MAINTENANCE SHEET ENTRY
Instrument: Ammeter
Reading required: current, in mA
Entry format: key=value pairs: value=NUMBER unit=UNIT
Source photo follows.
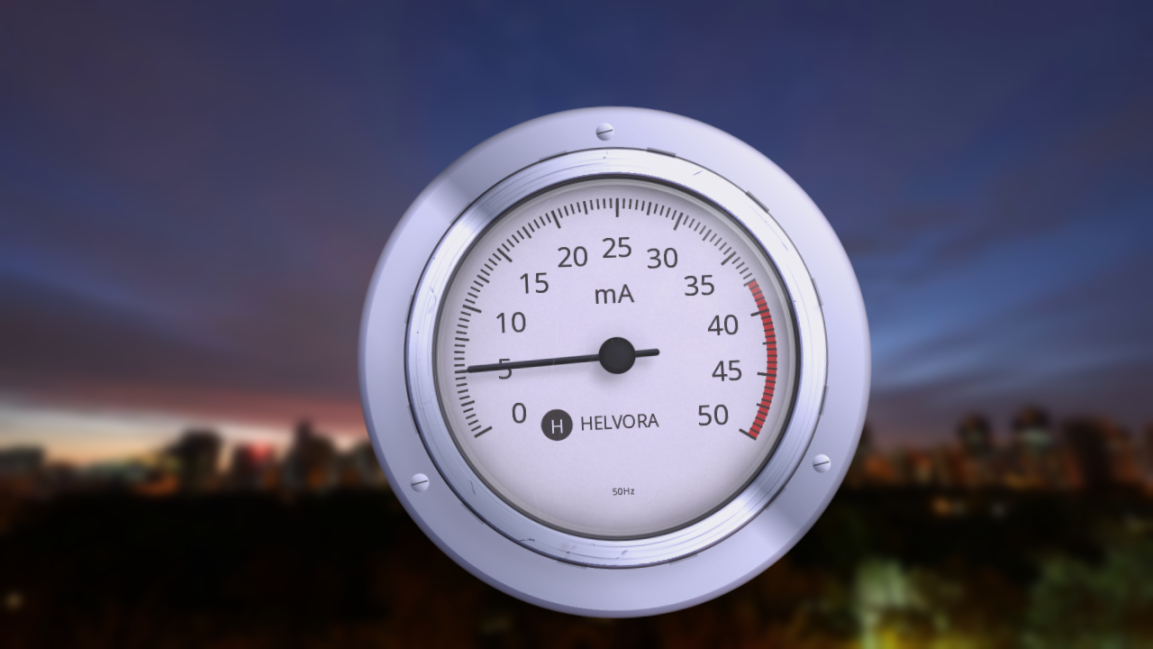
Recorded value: value=5 unit=mA
